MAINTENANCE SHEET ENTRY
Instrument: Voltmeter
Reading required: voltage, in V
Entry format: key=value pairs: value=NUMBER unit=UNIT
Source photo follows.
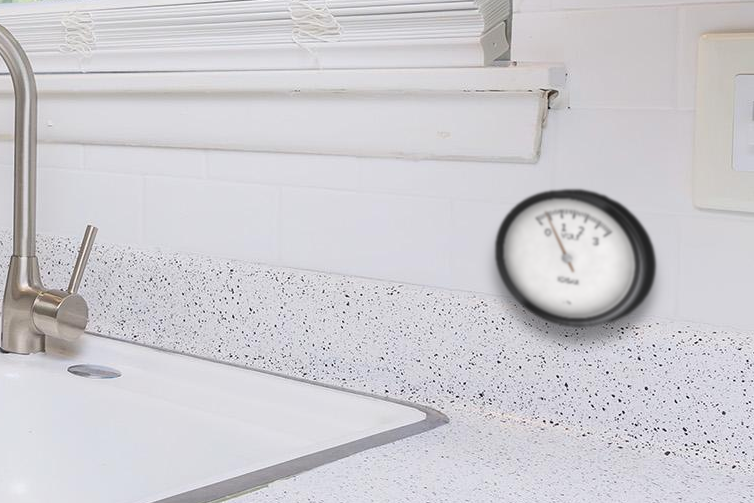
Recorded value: value=0.5 unit=V
